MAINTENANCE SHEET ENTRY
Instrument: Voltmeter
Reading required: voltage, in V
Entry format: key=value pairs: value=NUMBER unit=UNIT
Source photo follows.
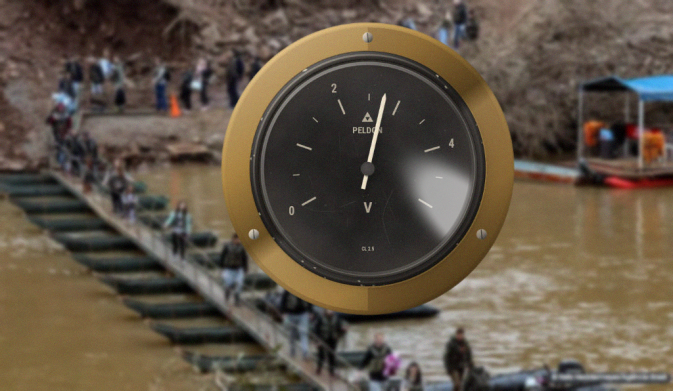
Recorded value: value=2.75 unit=V
